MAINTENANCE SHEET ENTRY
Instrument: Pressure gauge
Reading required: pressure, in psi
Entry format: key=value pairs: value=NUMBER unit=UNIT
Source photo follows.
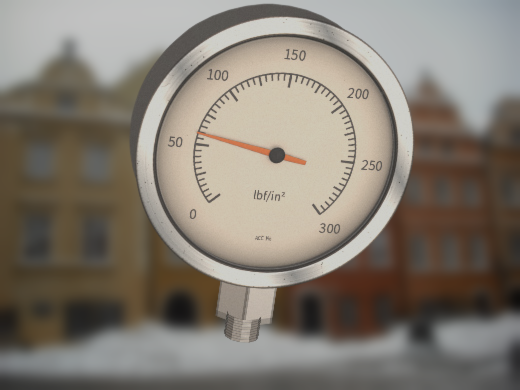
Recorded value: value=60 unit=psi
